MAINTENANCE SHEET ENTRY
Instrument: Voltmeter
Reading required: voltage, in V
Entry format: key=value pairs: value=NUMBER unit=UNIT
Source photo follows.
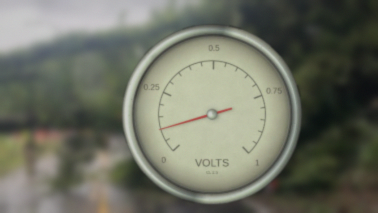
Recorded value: value=0.1 unit=V
